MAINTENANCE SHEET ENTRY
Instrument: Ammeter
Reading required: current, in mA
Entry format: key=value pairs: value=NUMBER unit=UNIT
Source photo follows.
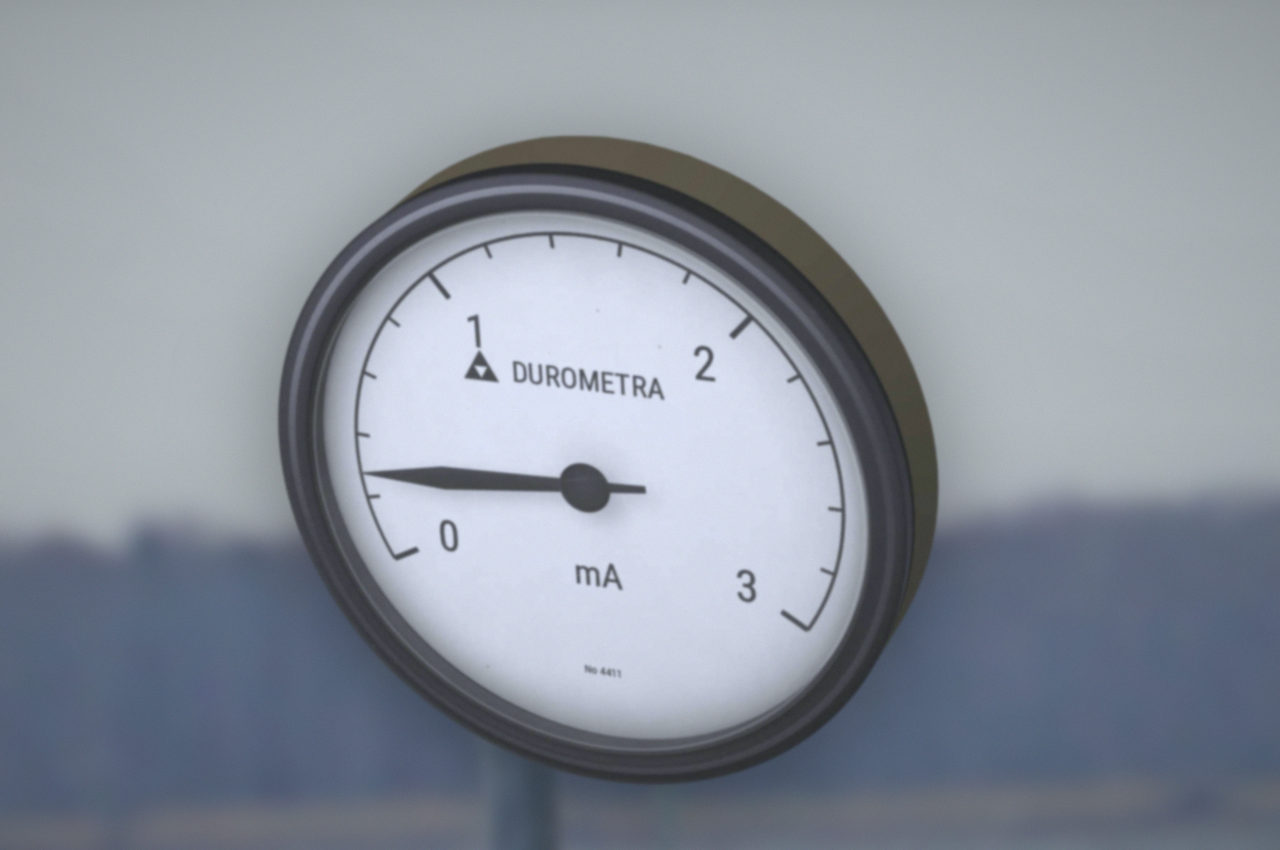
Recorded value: value=0.3 unit=mA
